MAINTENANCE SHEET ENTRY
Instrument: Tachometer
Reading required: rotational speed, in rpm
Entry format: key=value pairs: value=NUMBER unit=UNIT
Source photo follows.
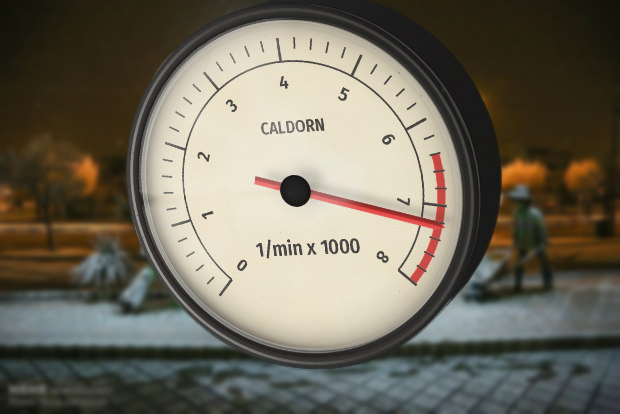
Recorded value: value=7200 unit=rpm
